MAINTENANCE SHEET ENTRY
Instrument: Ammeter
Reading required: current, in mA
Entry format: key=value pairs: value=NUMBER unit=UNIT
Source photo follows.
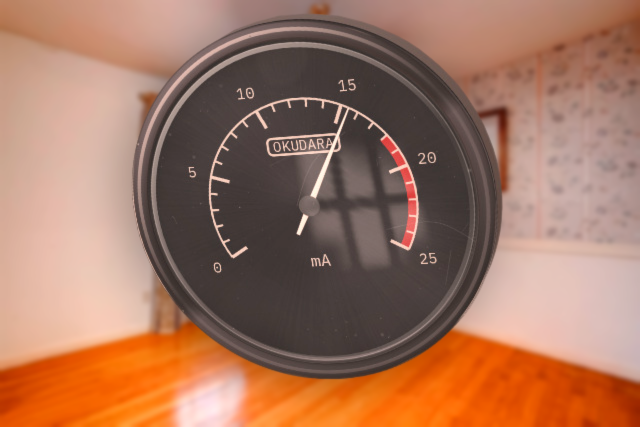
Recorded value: value=15.5 unit=mA
